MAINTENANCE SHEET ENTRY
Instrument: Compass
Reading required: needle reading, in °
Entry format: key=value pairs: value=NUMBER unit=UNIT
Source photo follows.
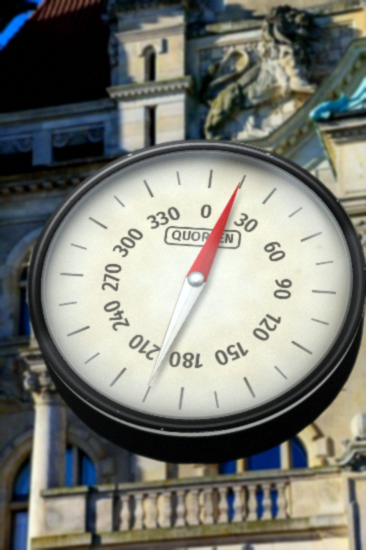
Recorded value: value=15 unit=°
